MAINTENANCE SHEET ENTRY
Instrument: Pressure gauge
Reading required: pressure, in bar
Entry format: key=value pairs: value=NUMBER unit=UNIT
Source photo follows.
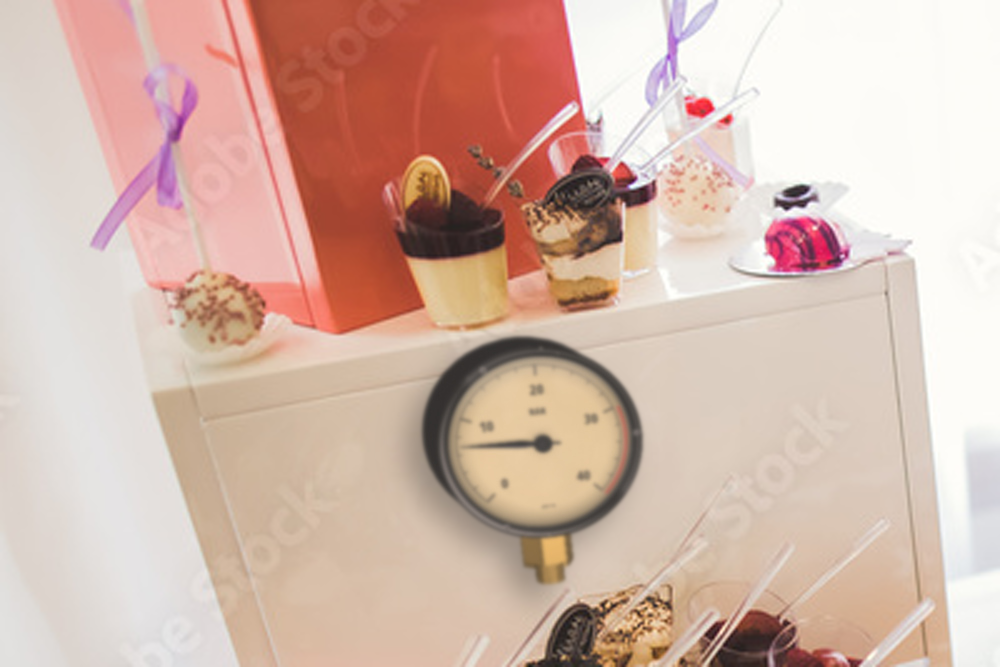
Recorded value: value=7 unit=bar
